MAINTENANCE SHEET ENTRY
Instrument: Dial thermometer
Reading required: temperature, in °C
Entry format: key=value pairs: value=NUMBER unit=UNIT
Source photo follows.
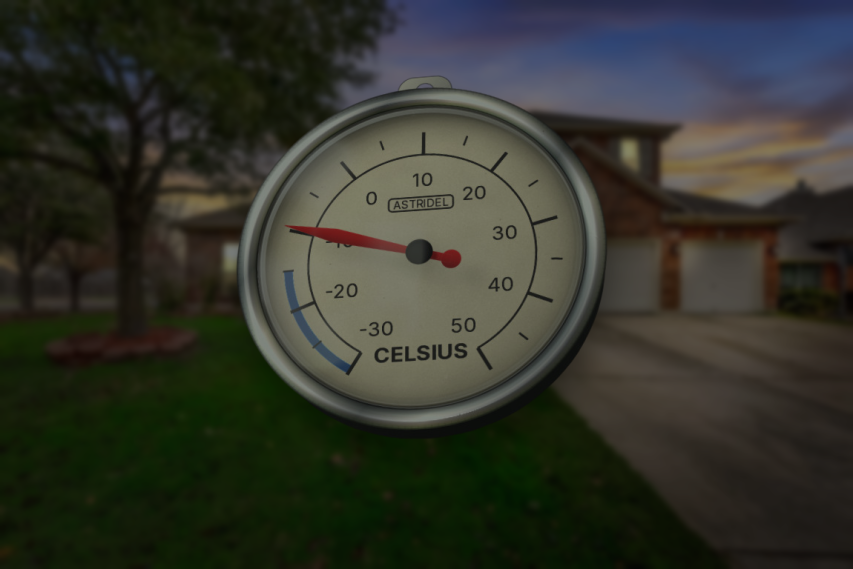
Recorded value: value=-10 unit=°C
